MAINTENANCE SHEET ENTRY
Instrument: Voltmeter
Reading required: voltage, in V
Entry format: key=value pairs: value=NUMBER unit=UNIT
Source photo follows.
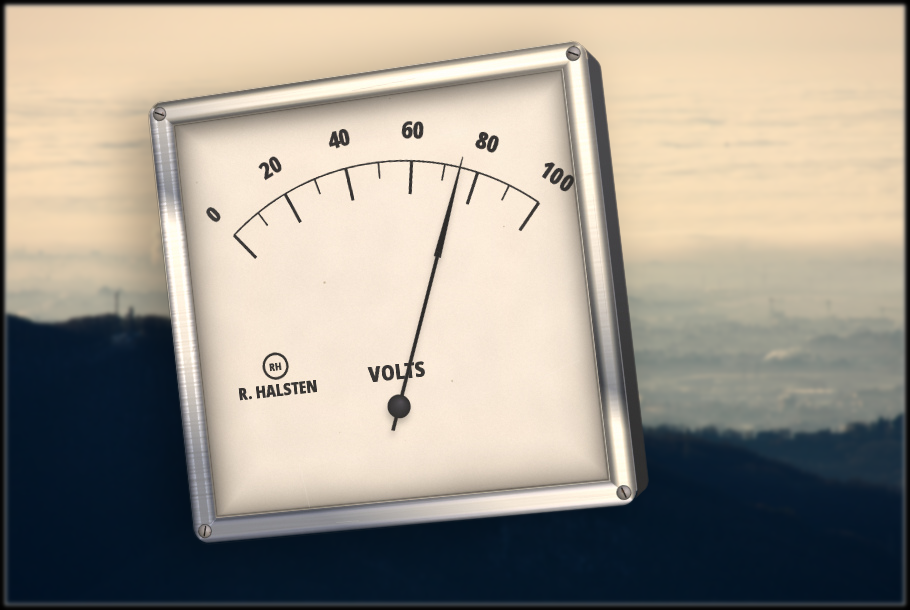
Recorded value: value=75 unit=V
